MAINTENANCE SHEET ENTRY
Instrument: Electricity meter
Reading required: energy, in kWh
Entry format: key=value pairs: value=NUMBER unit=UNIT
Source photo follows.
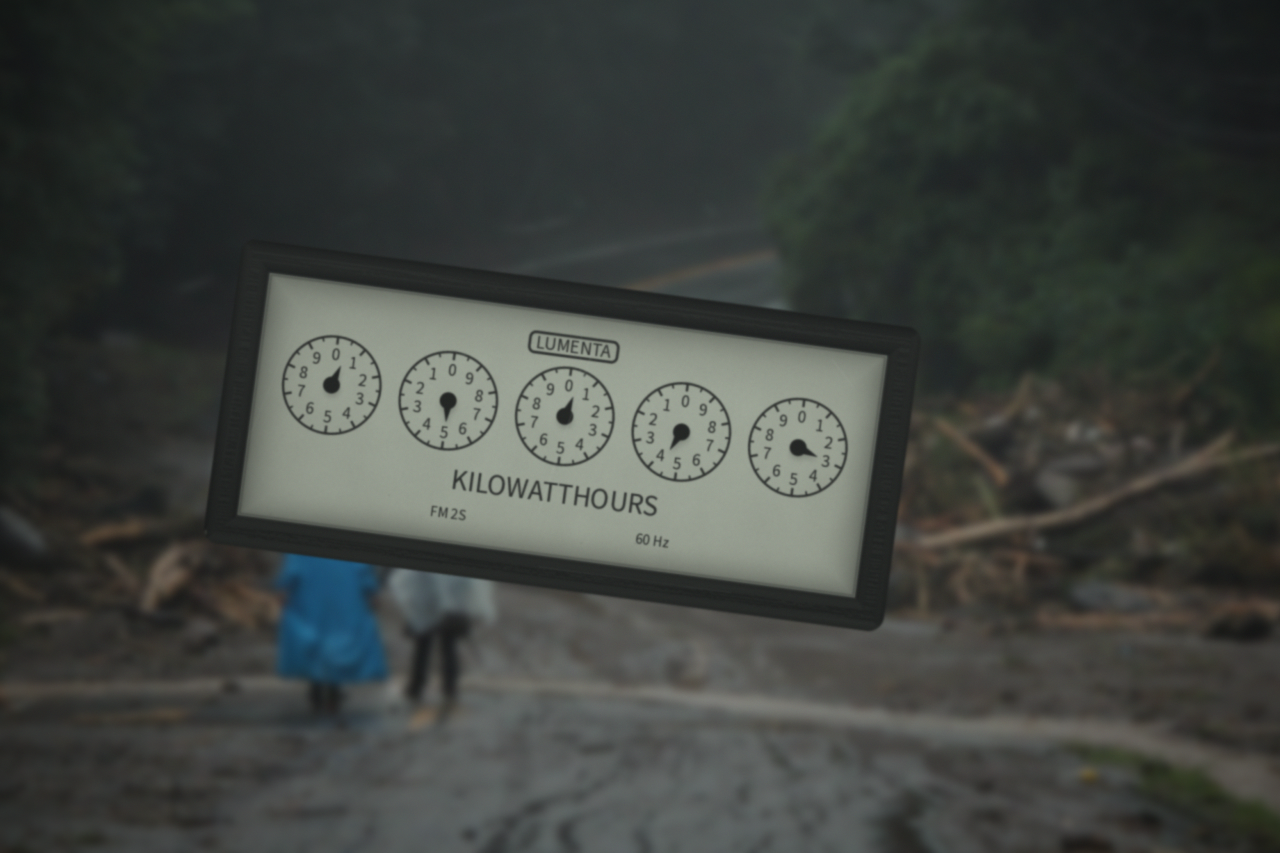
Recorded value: value=5043 unit=kWh
